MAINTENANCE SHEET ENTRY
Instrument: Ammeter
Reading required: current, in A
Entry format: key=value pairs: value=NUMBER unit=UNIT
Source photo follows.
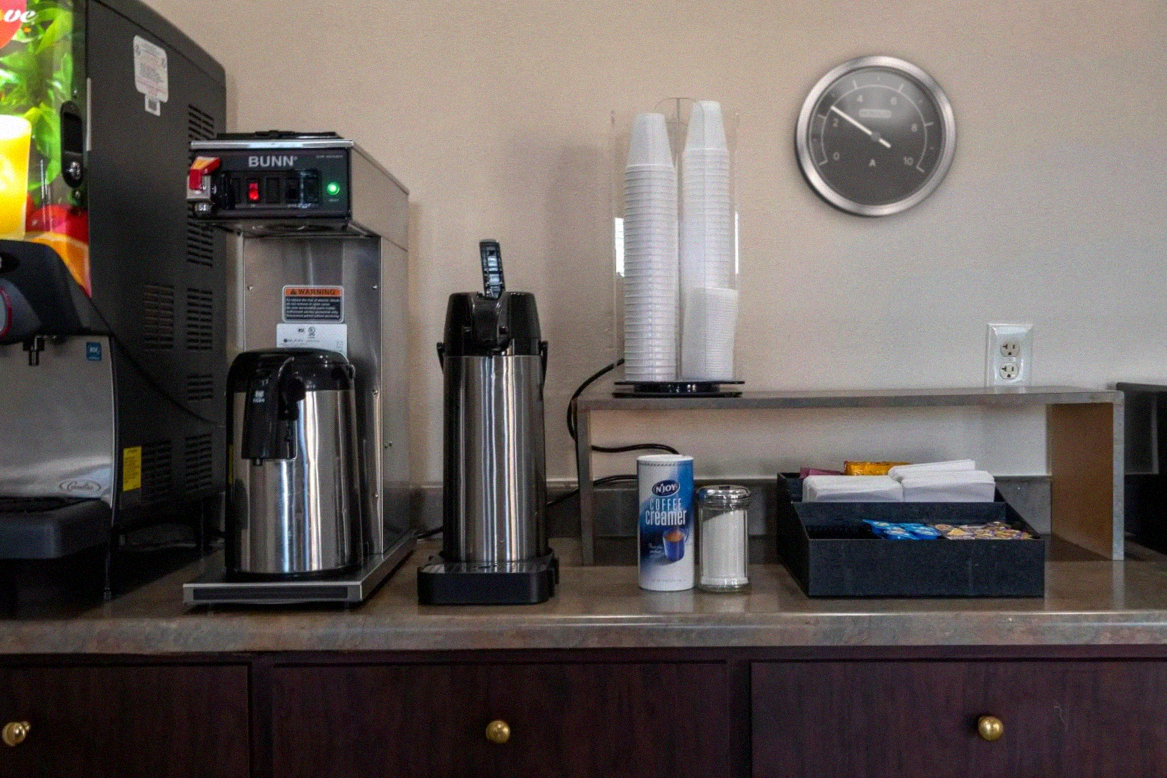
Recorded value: value=2.5 unit=A
